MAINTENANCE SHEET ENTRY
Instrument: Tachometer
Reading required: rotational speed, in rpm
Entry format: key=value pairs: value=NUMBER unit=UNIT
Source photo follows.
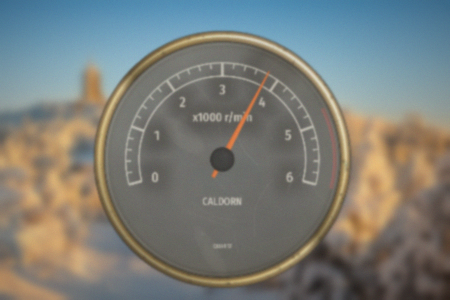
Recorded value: value=3800 unit=rpm
